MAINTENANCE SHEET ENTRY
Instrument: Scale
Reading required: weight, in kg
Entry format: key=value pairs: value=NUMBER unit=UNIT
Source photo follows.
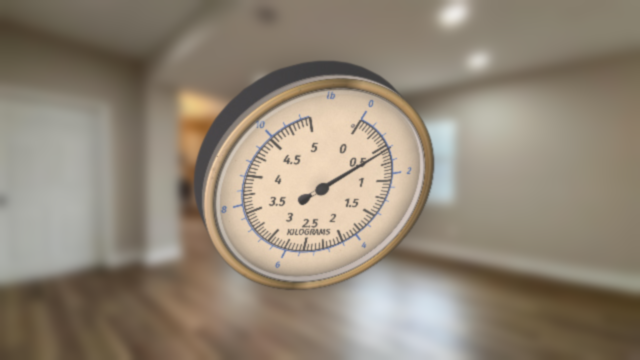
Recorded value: value=0.5 unit=kg
